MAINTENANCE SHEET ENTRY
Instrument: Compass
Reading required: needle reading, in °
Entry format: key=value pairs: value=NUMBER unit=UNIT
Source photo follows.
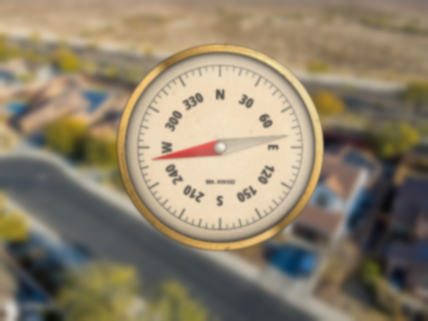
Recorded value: value=260 unit=°
